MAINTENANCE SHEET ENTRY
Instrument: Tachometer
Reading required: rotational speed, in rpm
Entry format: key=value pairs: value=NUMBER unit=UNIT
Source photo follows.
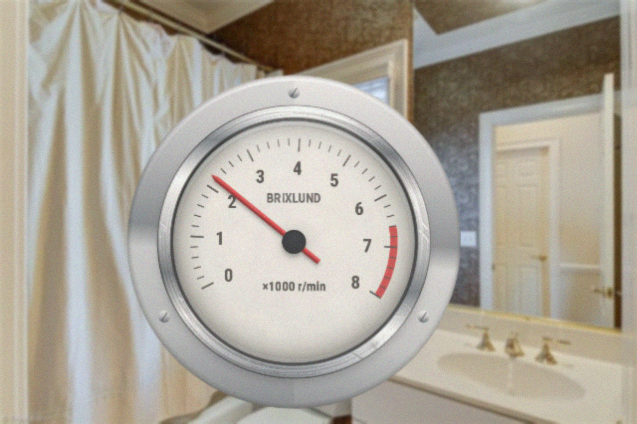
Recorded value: value=2200 unit=rpm
